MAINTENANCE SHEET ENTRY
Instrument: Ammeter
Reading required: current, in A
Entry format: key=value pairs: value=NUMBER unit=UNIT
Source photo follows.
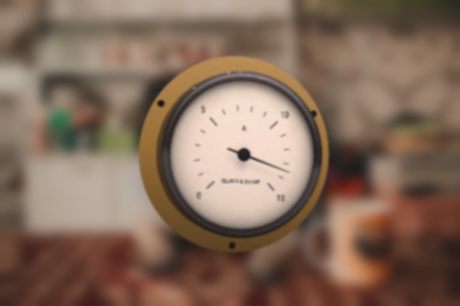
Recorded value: value=13.5 unit=A
